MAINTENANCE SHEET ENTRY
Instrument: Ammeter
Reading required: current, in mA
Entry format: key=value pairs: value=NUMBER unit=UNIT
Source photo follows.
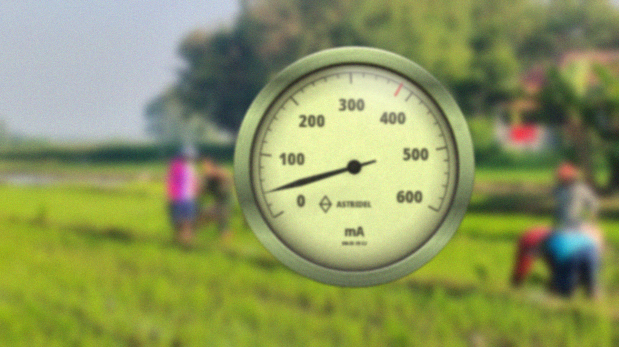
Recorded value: value=40 unit=mA
